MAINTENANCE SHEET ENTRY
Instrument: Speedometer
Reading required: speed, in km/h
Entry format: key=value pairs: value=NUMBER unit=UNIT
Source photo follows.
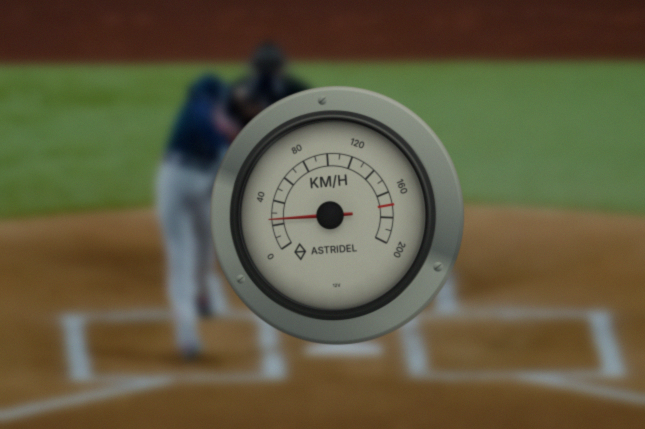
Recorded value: value=25 unit=km/h
